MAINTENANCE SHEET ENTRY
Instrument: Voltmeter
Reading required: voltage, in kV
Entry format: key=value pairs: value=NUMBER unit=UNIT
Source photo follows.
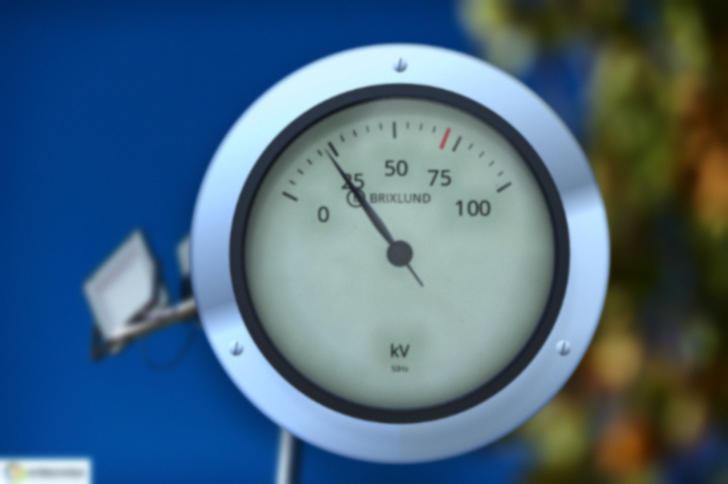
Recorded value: value=22.5 unit=kV
